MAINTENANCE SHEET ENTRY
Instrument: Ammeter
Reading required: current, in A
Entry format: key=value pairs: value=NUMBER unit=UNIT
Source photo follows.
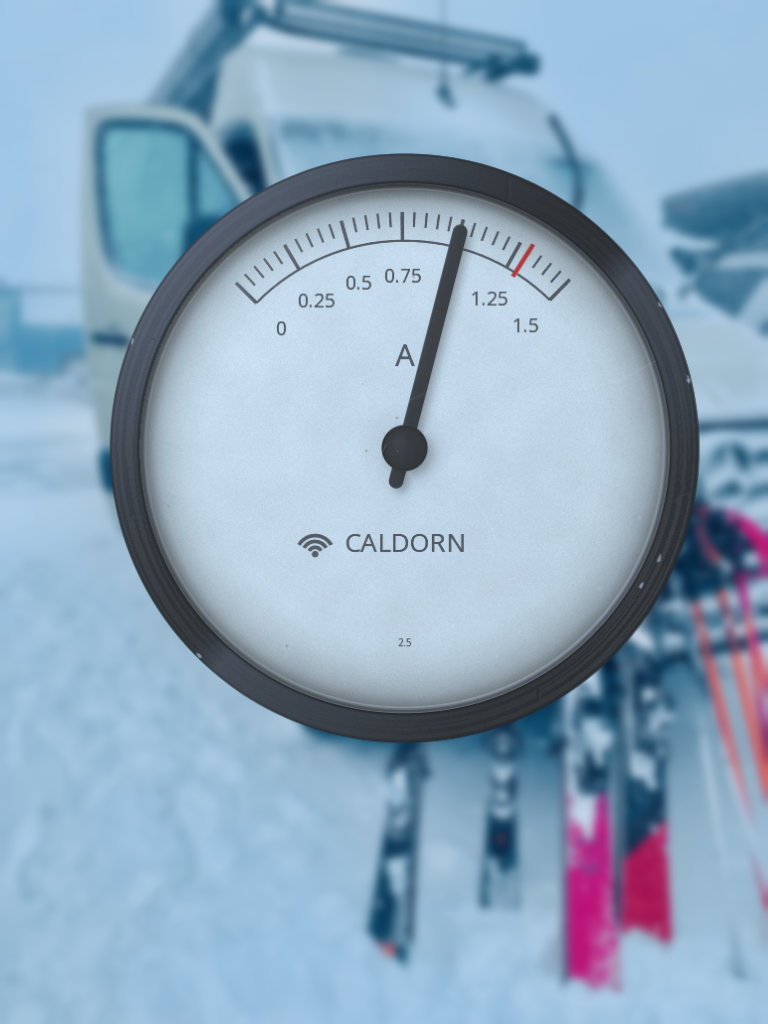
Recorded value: value=1 unit=A
